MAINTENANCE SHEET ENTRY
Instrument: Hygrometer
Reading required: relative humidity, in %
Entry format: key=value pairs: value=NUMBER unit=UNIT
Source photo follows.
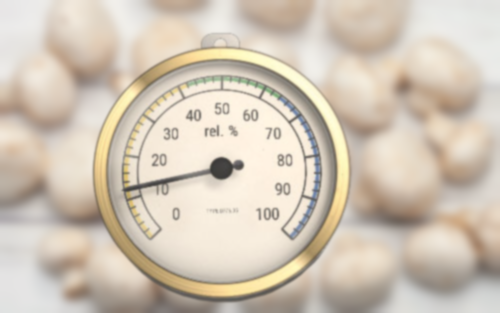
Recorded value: value=12 unit=%
